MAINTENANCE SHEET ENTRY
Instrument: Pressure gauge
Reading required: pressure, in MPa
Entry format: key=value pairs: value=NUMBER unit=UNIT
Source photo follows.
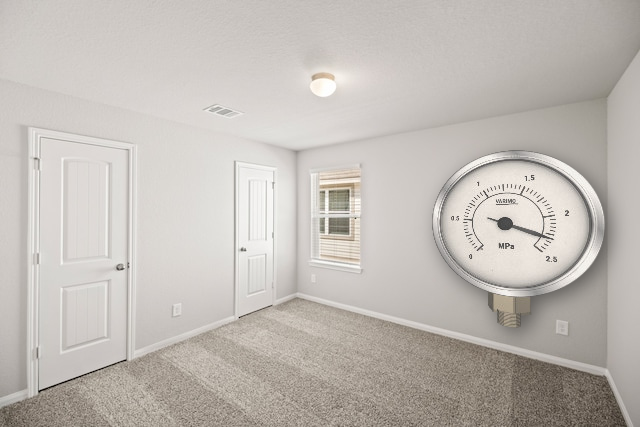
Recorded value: value=2.3 unit=MPa
